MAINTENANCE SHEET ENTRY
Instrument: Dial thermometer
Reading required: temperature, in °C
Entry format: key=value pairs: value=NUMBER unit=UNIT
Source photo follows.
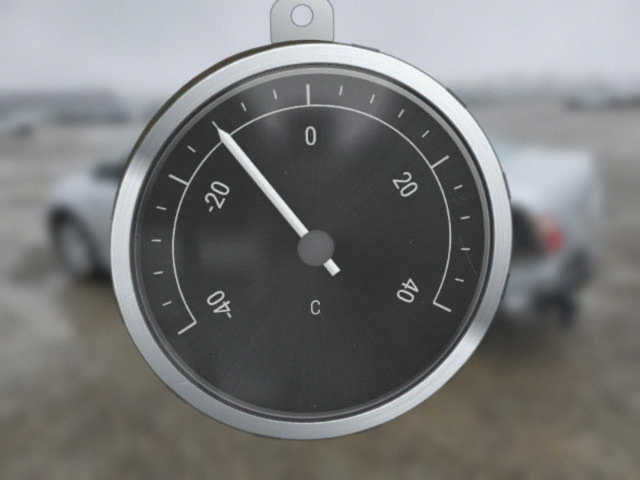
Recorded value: value=-12 unit=°C
